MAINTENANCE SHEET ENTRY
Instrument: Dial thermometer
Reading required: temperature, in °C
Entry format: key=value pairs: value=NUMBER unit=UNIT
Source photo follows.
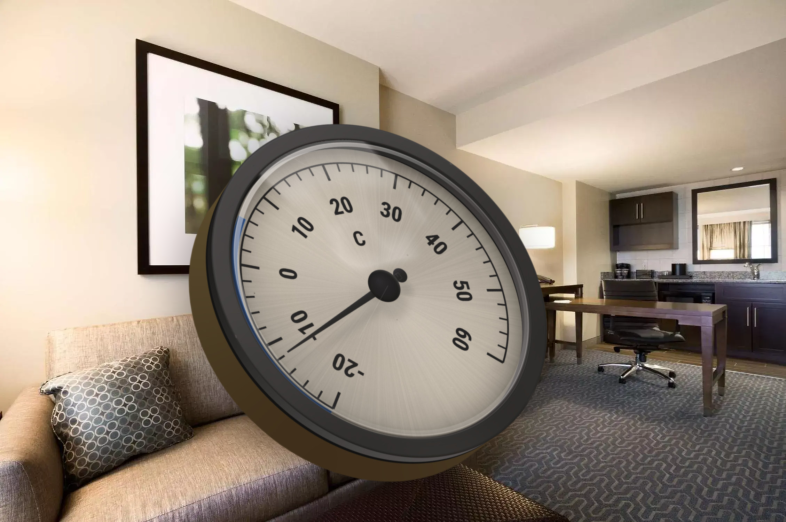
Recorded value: value=-12 unit=°C
